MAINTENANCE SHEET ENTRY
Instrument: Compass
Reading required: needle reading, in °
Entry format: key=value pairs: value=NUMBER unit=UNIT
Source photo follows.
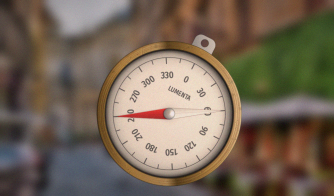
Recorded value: value=240 unit=°
